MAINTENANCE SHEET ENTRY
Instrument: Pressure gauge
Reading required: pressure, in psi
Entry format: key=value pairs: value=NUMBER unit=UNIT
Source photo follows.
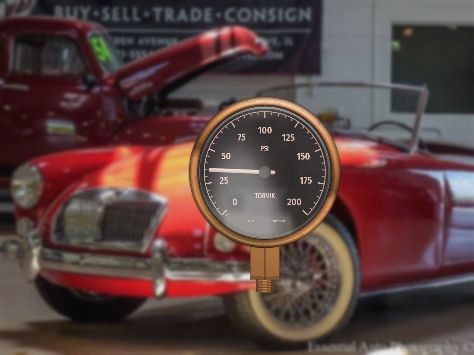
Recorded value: value=35 unit=psi
